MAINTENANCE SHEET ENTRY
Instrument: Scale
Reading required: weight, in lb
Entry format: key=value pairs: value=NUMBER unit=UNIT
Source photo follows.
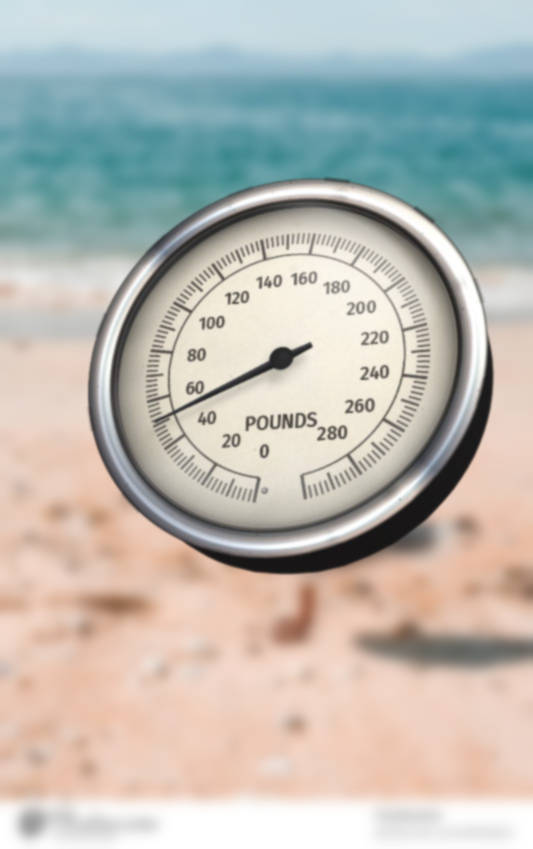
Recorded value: value=50 unit=lb
